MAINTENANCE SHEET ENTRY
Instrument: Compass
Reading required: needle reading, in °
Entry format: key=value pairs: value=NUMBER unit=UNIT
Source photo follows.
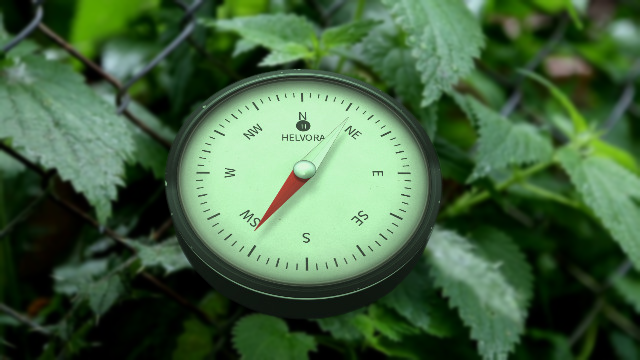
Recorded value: value=215 unit=°
